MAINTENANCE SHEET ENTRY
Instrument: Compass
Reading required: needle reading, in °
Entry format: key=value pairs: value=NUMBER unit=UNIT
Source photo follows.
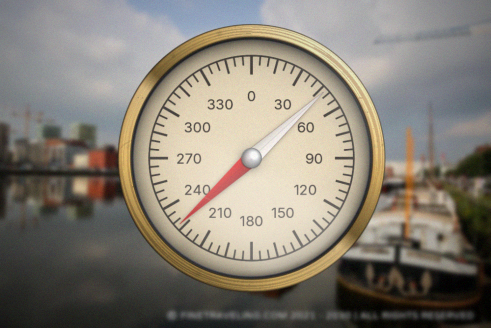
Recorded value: value=227.5 unit=°
